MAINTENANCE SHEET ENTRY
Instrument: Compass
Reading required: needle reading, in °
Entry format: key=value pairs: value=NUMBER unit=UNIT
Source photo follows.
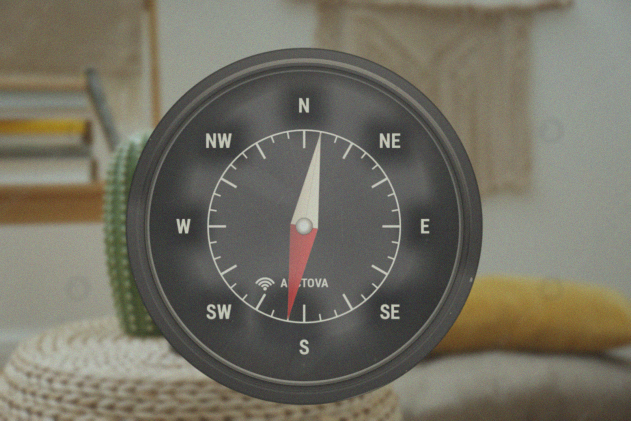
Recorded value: value=190 unit=°
